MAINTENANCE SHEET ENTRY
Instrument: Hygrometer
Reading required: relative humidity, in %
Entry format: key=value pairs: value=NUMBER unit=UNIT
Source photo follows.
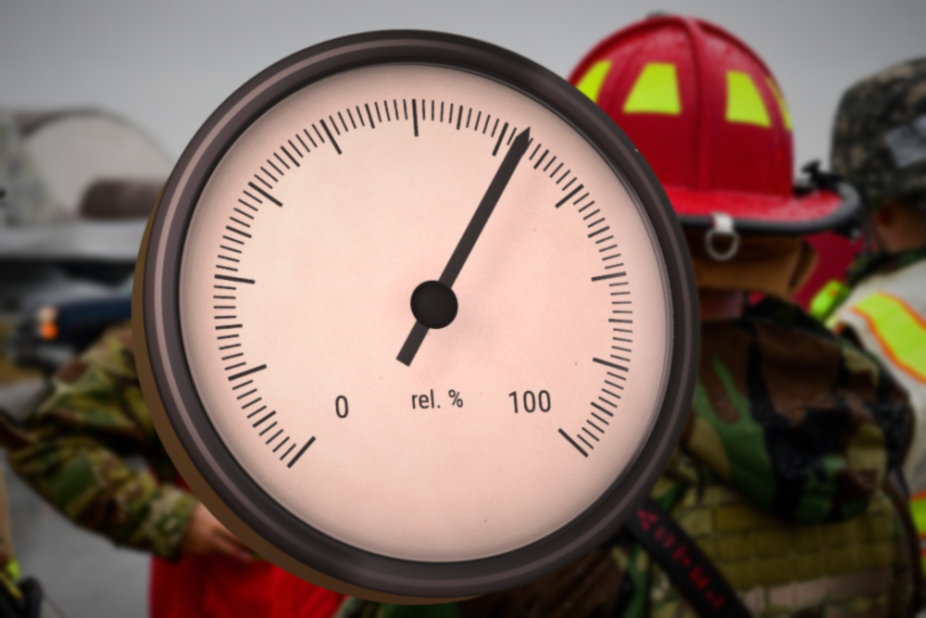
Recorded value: value=62 unit=%
